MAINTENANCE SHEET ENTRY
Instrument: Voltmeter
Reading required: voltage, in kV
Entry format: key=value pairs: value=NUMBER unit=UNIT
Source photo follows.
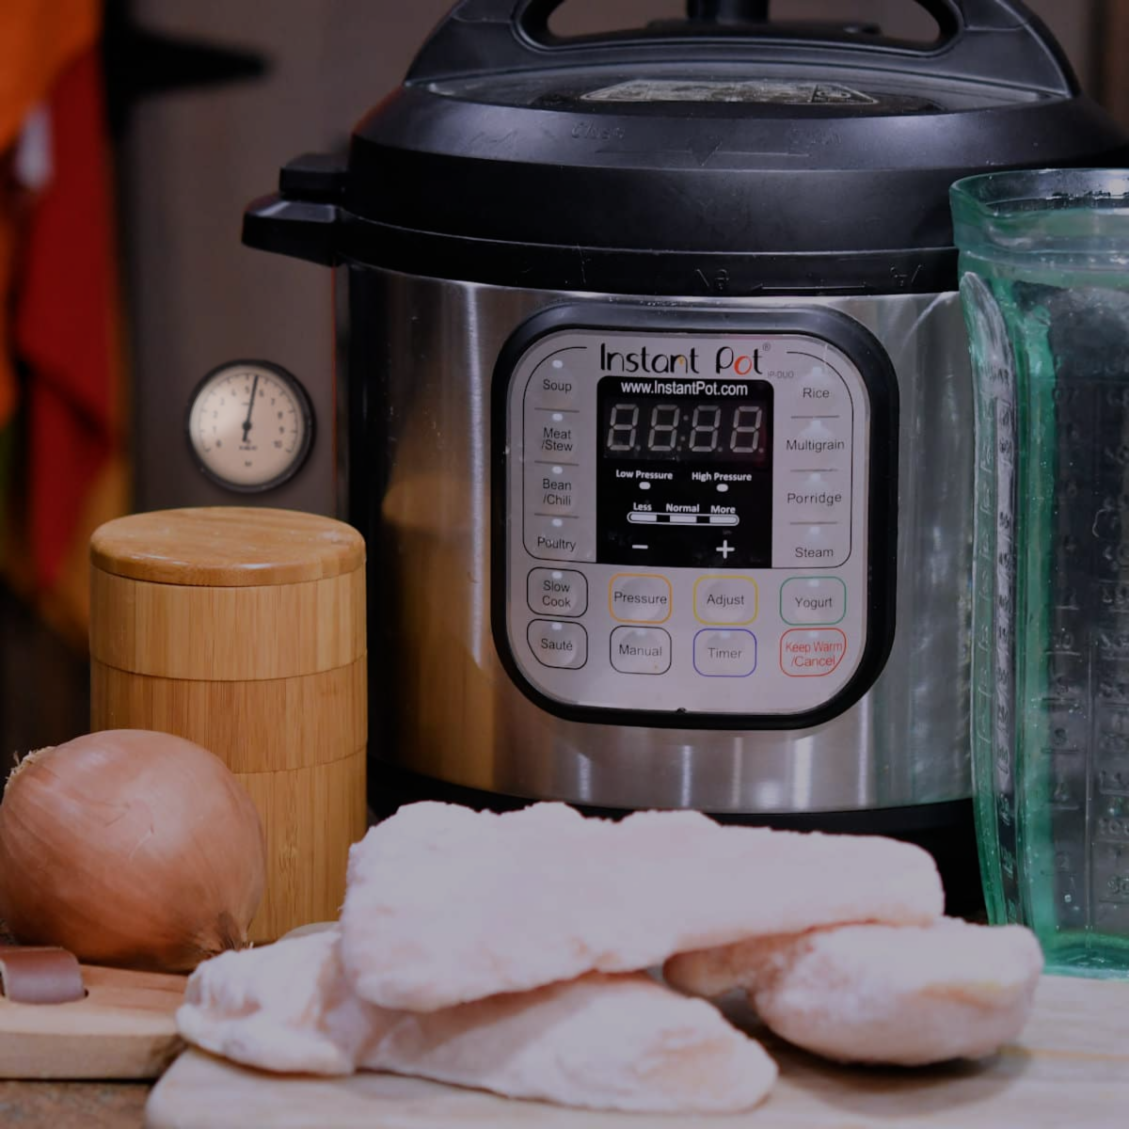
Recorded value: value=5.5 unit=kV
